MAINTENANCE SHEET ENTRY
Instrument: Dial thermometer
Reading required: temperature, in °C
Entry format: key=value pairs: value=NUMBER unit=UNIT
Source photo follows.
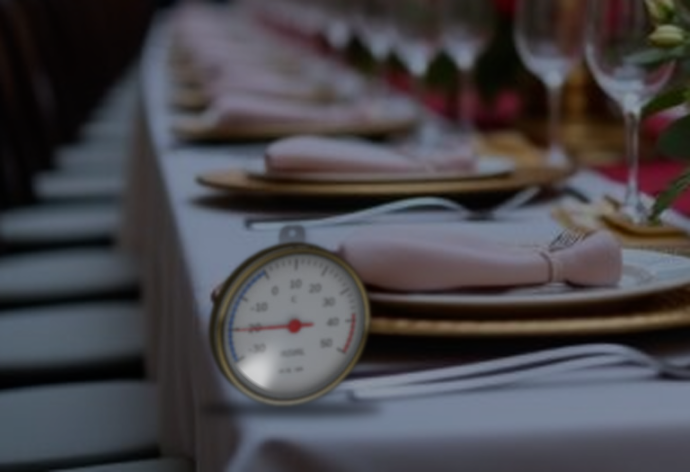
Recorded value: value=-20 unit=°C
